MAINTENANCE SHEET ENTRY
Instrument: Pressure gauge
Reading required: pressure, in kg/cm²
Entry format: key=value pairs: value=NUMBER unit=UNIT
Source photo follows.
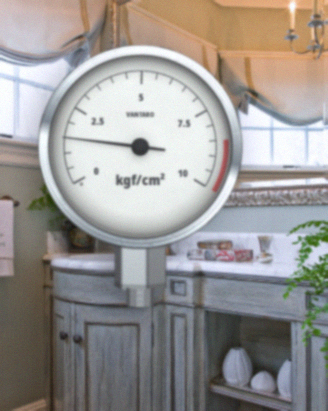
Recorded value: value=1.5 unit=kg/cm²
